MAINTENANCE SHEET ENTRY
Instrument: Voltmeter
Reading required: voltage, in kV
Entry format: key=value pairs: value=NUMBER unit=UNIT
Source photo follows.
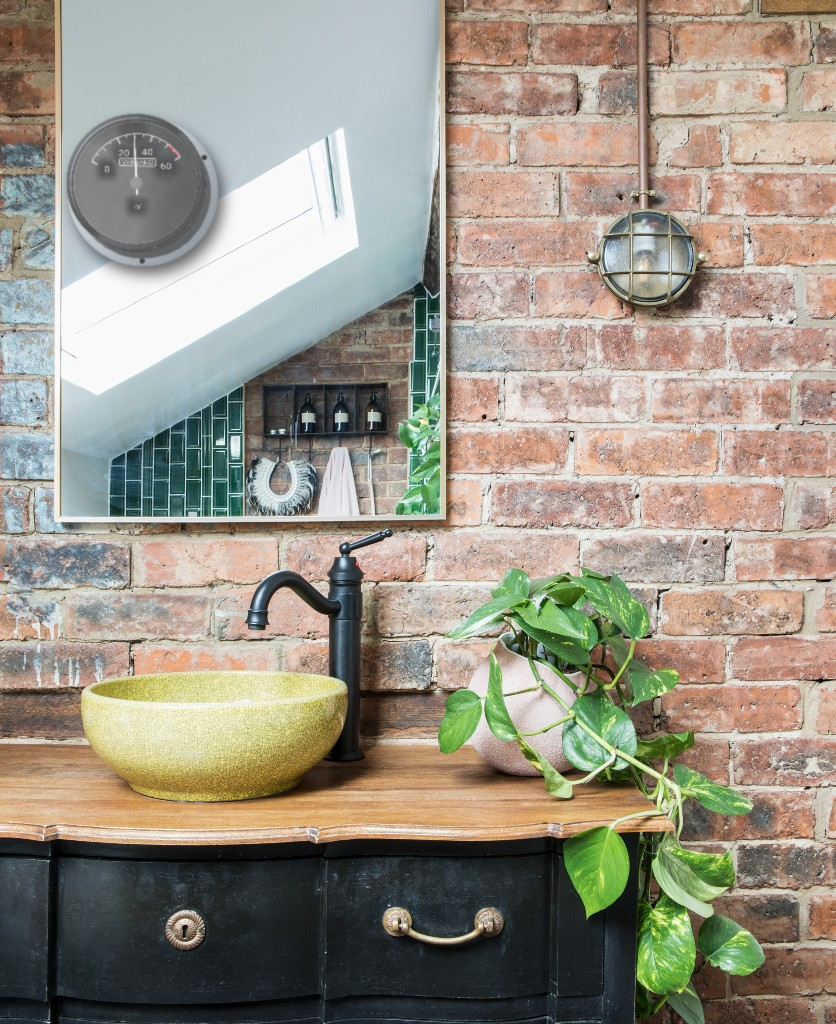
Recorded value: value=30 unit=kV
